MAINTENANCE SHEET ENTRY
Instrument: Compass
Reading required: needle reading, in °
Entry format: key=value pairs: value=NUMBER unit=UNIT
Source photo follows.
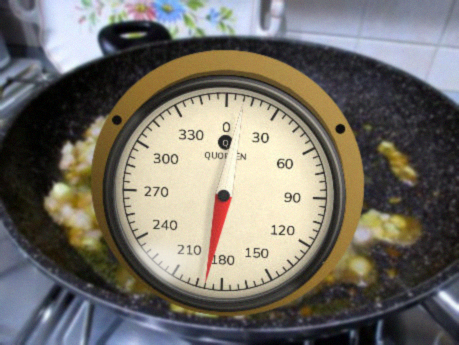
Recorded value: value=190 unit=°
